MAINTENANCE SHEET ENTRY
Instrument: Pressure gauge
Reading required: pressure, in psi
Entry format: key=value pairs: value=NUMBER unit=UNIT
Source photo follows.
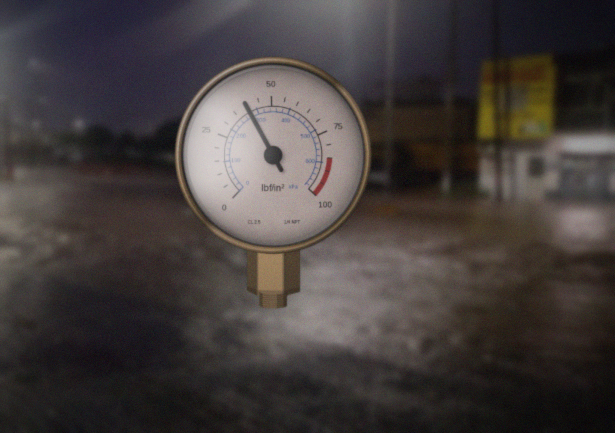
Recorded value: value=40 unit=psi
